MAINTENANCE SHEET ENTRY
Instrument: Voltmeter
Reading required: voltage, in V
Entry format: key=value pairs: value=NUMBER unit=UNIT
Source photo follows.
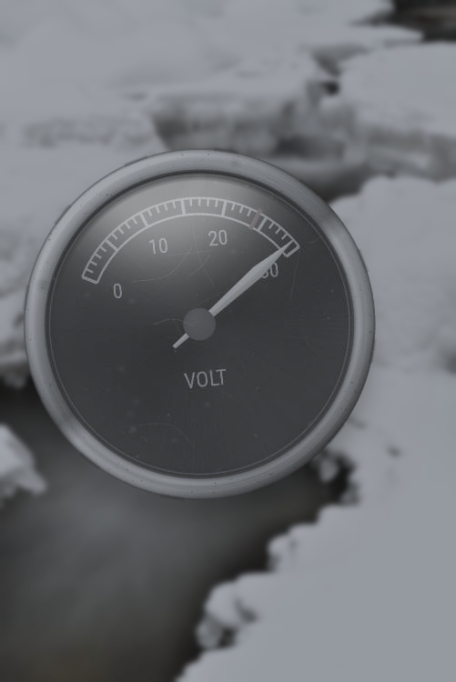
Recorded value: value=29 unit=V
